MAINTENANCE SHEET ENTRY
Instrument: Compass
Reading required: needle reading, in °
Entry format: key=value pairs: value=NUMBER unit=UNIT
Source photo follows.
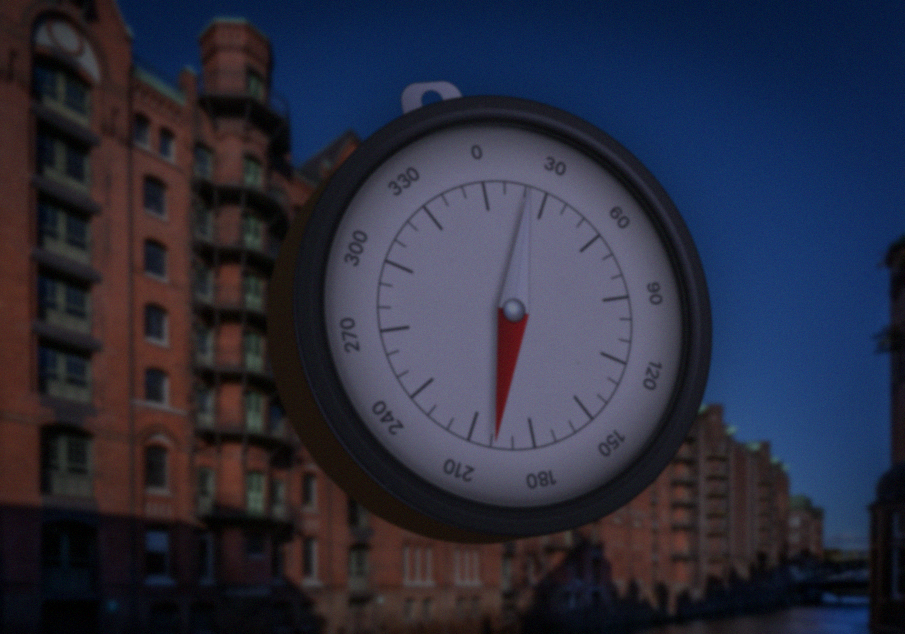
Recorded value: value=200 unit=°
